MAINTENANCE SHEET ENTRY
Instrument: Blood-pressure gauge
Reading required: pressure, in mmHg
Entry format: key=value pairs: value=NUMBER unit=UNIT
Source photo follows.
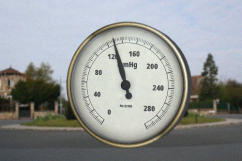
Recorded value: value=130 unit=mmHg
